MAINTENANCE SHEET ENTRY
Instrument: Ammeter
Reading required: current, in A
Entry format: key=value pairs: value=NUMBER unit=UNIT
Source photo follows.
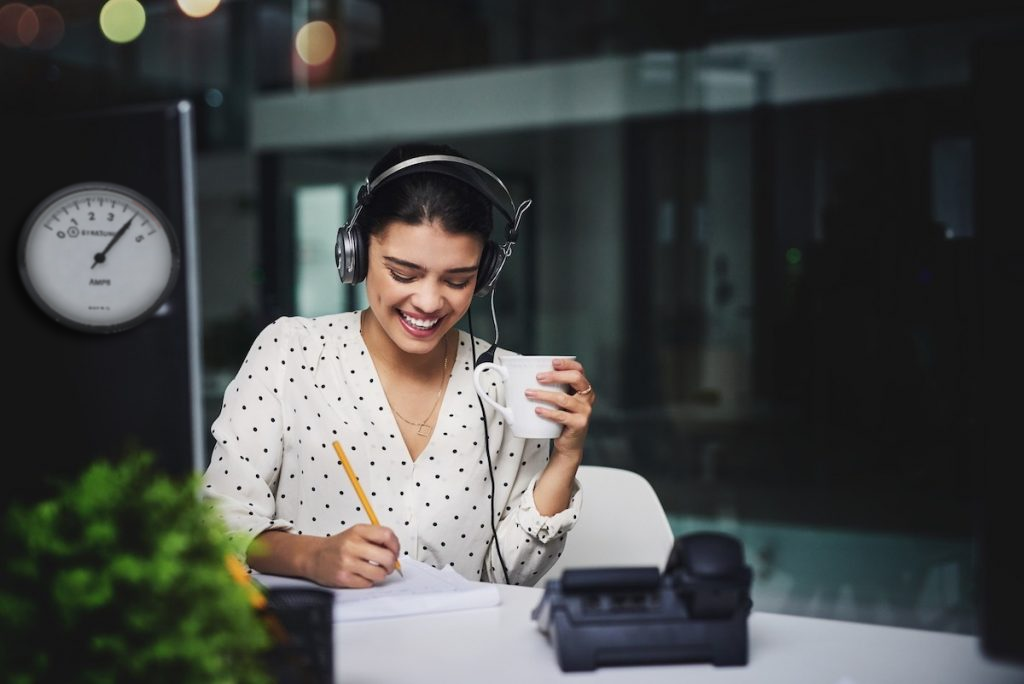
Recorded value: value=4 unit=A
